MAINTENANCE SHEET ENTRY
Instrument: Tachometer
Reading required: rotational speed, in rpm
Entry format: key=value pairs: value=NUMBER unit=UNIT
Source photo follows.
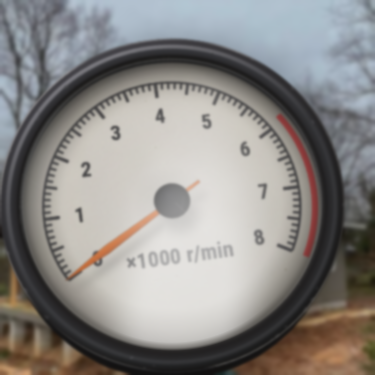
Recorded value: value=0 unit=rpm
